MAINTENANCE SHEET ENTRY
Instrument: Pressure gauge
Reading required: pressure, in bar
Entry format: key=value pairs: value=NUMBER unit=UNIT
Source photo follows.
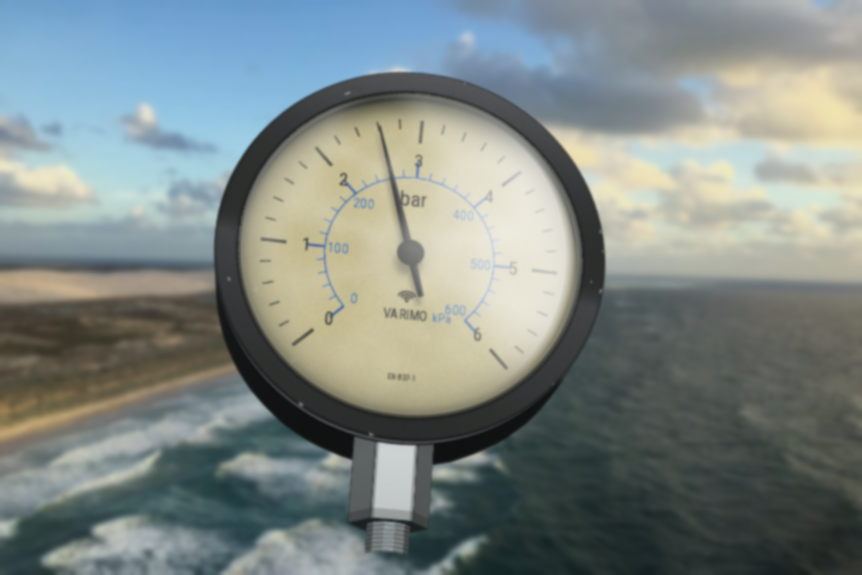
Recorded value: value=2.6 unit=bar
